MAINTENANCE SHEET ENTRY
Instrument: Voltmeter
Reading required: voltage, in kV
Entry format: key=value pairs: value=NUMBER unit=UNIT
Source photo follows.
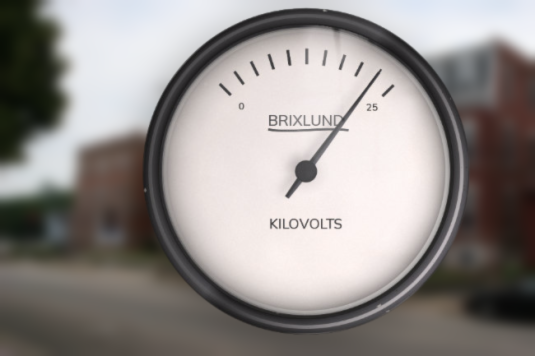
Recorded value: value=22.5 unit=kV
